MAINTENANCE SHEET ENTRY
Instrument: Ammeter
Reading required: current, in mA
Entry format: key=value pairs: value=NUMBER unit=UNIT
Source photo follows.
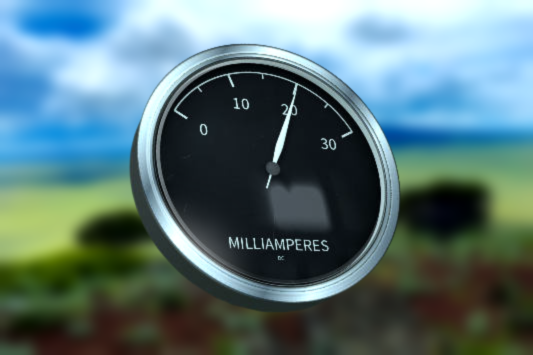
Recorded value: value=20 unit=mA
